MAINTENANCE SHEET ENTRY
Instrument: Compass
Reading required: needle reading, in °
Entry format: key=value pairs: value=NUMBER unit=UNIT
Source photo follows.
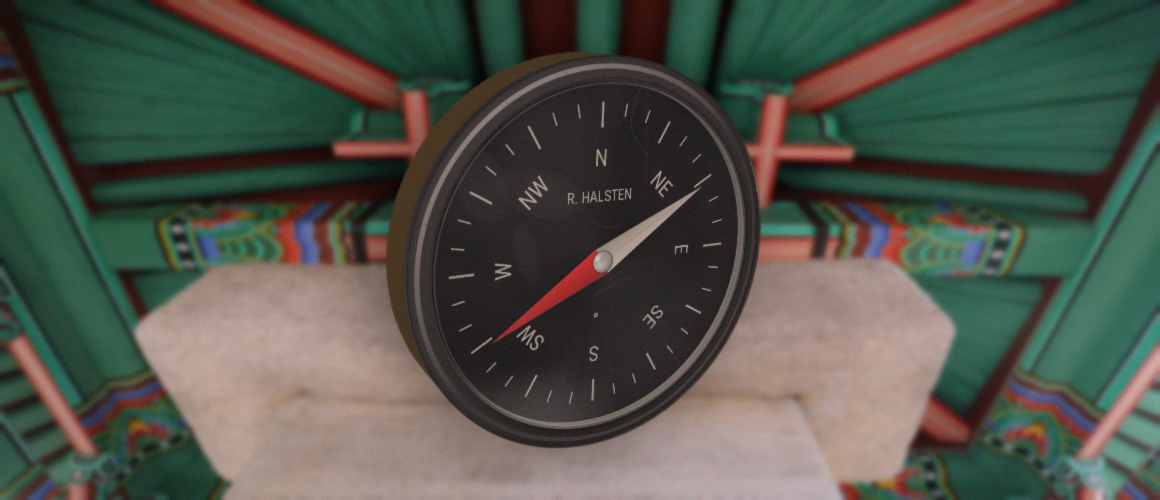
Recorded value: value=240 unit=°
